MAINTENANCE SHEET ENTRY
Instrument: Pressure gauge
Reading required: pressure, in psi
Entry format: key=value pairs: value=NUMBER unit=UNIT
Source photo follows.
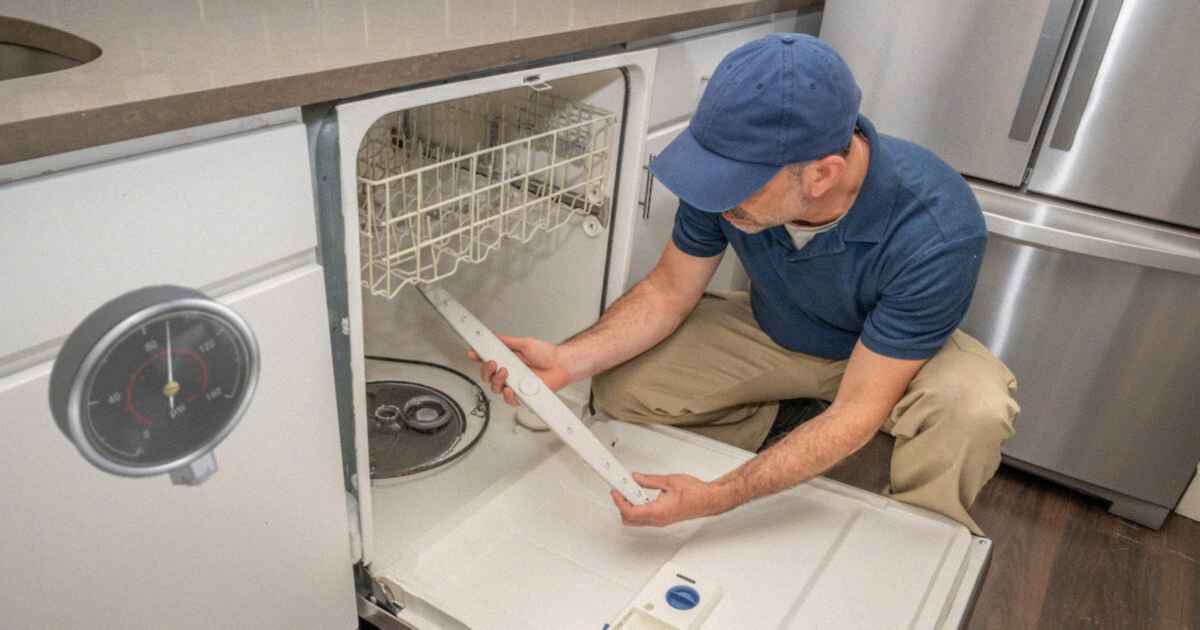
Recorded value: value=90 unit=psi
